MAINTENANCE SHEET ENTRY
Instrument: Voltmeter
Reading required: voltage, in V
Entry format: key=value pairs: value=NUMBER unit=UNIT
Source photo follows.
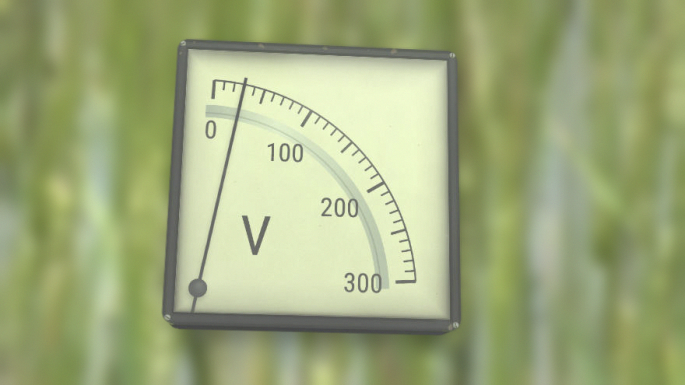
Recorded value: value=30 unit=V
